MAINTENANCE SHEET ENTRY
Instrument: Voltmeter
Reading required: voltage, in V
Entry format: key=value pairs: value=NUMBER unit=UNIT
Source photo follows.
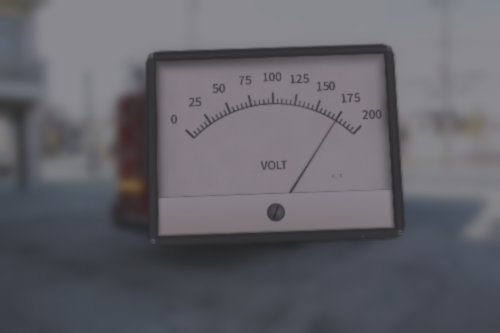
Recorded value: value=175 unit=V
